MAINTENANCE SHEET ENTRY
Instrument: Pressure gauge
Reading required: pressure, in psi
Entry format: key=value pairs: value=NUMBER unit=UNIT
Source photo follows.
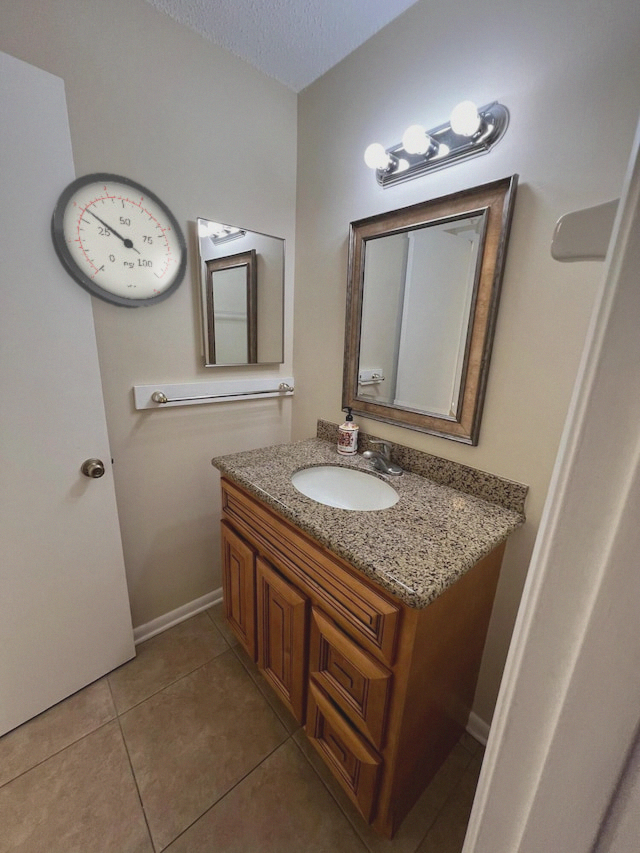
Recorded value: value=30 unit=psi
